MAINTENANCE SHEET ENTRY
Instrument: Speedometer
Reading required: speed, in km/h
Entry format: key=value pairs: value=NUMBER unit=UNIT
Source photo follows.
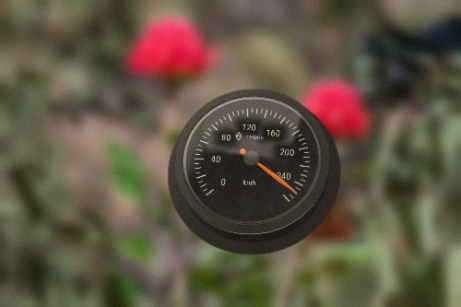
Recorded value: value=250 unit=km/h
